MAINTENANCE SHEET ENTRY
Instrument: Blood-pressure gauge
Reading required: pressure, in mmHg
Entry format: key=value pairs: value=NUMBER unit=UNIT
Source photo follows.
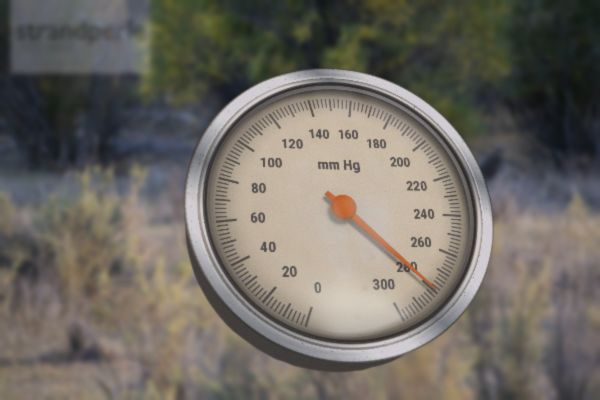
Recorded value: value=280 unit=mmHg
